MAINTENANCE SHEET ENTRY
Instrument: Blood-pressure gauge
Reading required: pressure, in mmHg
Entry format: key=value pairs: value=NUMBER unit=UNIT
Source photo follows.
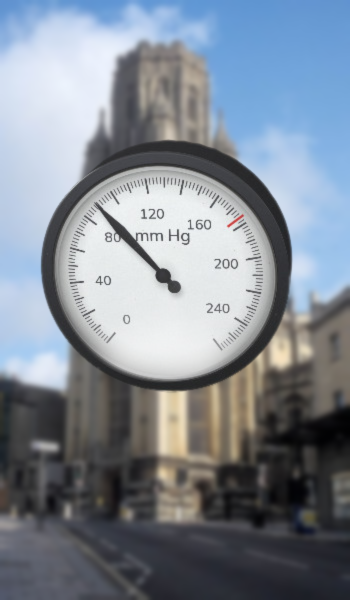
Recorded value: value=90 unit=mmHg
